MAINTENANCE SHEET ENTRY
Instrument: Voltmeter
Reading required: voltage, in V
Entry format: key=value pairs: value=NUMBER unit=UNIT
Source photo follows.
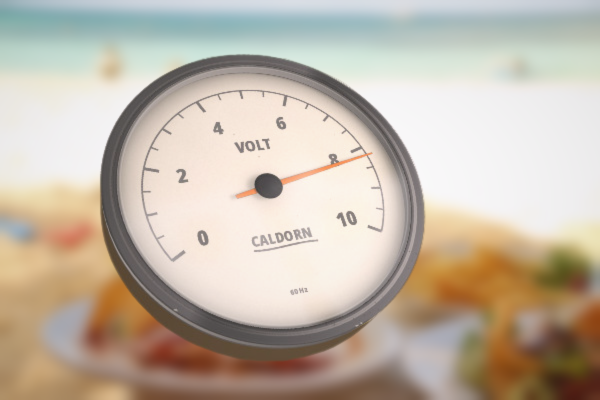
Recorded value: value=8.25 unit=V
